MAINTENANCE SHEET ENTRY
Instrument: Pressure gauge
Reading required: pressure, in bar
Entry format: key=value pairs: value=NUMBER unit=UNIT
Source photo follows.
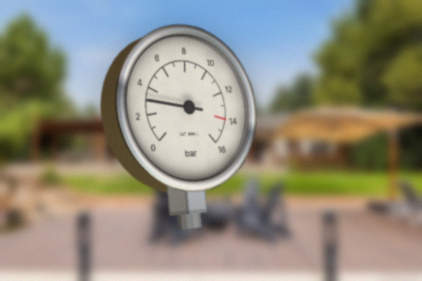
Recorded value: value=3 unit=bar
